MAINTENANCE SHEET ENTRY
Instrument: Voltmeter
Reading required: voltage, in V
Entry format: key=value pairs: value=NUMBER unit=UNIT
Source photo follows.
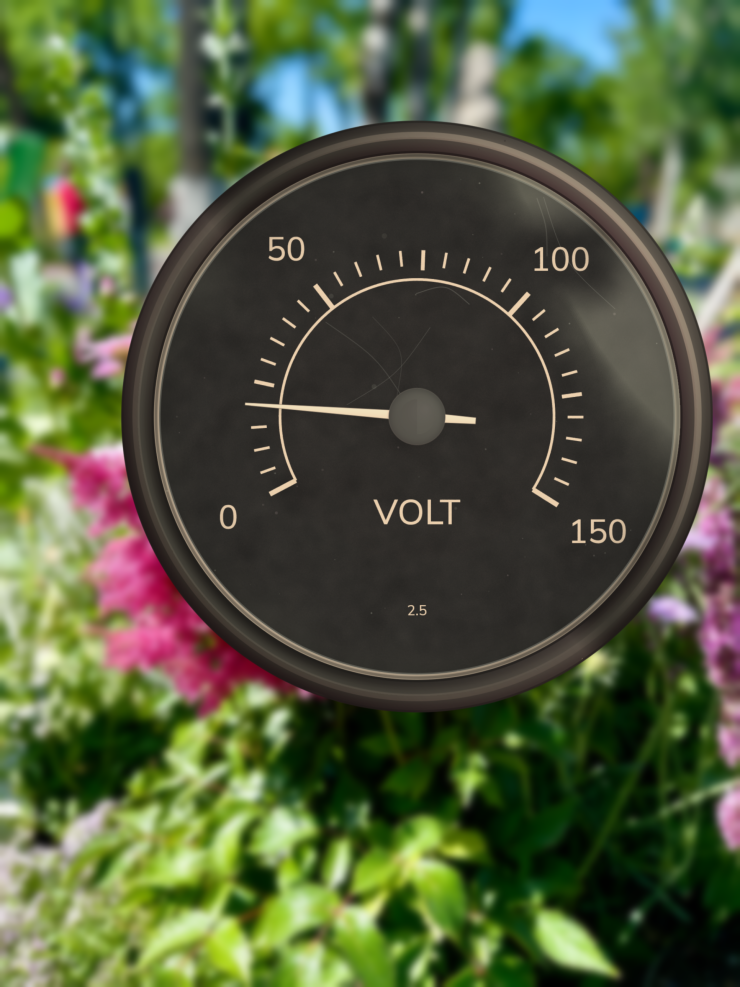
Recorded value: value=20 unit=V
